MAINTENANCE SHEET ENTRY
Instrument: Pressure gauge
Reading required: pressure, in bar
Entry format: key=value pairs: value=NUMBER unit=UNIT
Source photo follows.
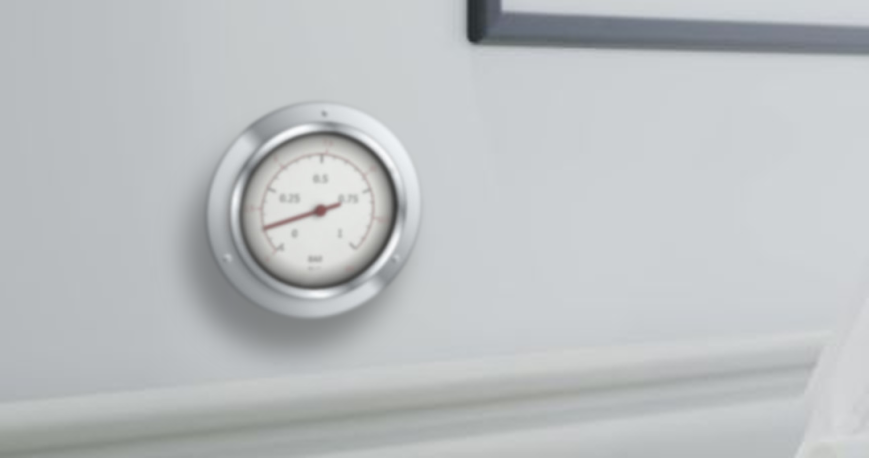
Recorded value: value=0.1 unit=bar
